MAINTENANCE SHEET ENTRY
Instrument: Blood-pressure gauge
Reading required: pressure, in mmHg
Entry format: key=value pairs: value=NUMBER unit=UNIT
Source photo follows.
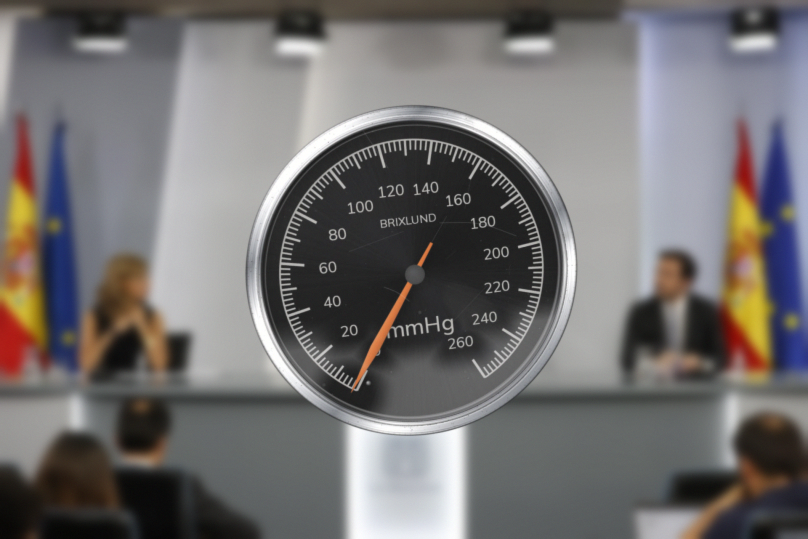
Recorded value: value=2 unit=mmHg
